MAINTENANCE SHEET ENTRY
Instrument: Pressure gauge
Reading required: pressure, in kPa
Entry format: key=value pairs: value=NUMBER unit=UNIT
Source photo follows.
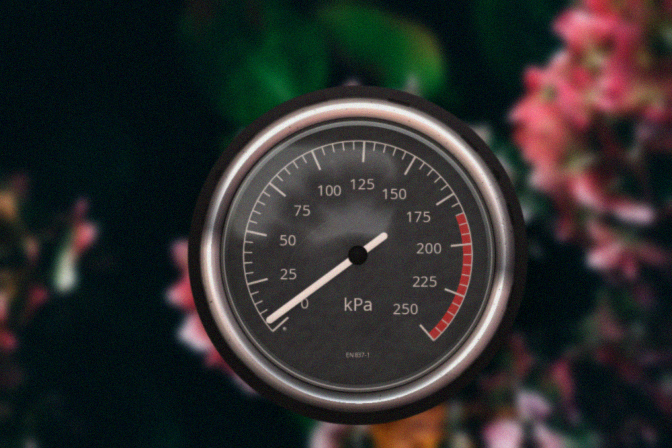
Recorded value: value=5 unit=kPa
